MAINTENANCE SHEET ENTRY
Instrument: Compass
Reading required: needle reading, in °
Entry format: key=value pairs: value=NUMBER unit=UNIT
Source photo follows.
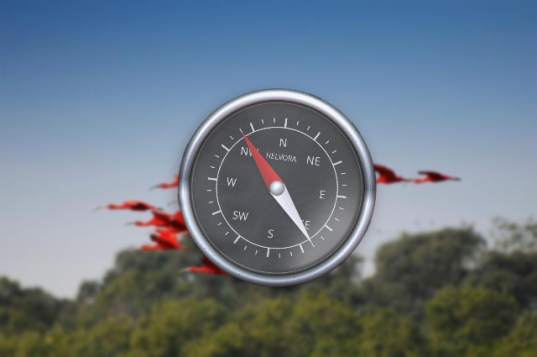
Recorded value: value=320 unit=°
